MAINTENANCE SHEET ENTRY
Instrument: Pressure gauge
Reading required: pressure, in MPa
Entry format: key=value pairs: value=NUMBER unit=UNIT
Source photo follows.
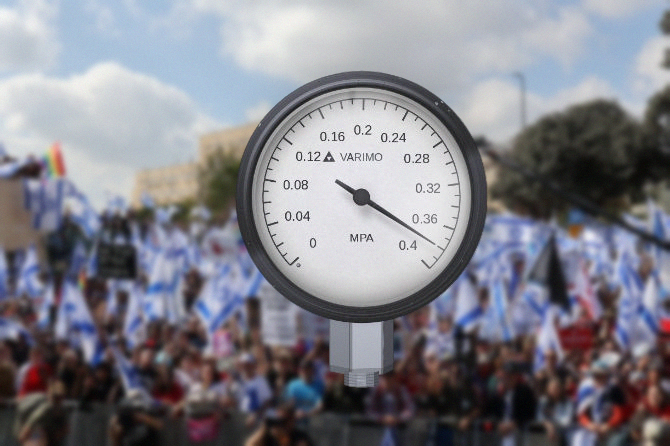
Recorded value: value=0.38 unit=MPa
